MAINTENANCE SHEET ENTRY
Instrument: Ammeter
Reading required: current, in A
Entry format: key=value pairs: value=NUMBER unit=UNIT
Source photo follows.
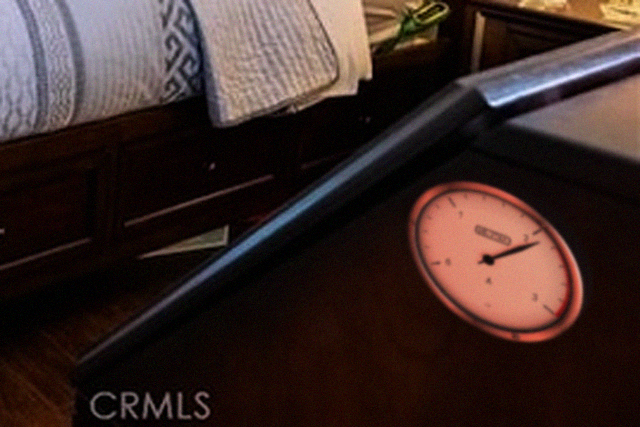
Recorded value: value=2.1 unit=A
